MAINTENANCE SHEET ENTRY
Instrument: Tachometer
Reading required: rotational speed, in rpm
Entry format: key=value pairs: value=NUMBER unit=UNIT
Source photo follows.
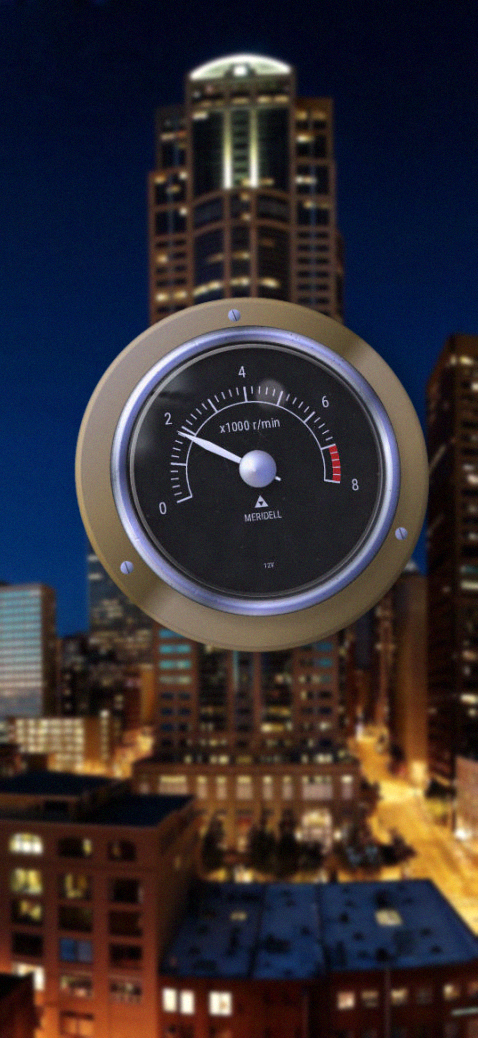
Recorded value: value=1800 unit=rpm
